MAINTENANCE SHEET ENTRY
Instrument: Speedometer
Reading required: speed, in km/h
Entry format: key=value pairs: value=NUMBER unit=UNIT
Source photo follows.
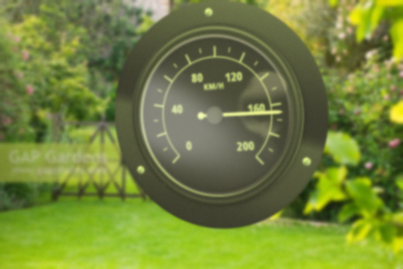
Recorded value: value=165 unit=km/h
